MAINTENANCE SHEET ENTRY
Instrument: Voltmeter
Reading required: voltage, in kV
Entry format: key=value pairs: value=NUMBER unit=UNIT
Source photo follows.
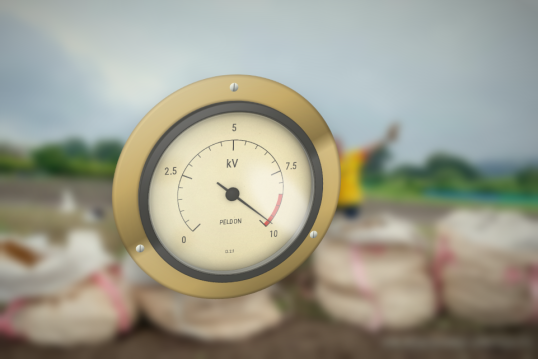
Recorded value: value=9.75 unit=kV
